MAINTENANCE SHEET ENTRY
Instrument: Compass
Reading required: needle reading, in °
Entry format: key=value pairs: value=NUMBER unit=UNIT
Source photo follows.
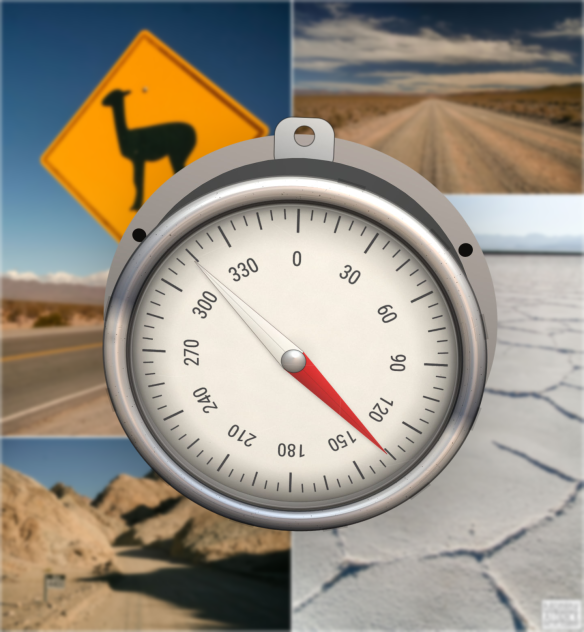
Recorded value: value=135 unit=°
